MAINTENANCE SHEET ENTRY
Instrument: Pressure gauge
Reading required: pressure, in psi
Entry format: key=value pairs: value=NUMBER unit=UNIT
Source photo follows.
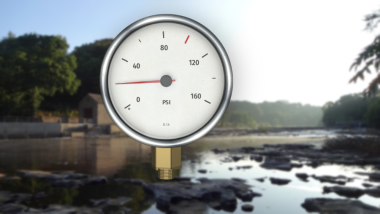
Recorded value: value=20 unit=psi
